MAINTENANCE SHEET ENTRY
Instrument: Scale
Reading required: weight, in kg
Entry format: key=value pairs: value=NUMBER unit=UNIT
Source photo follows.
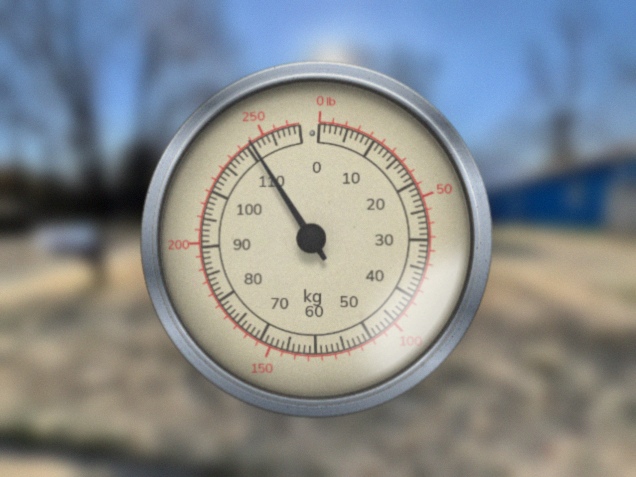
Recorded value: value=111 unit=kg
